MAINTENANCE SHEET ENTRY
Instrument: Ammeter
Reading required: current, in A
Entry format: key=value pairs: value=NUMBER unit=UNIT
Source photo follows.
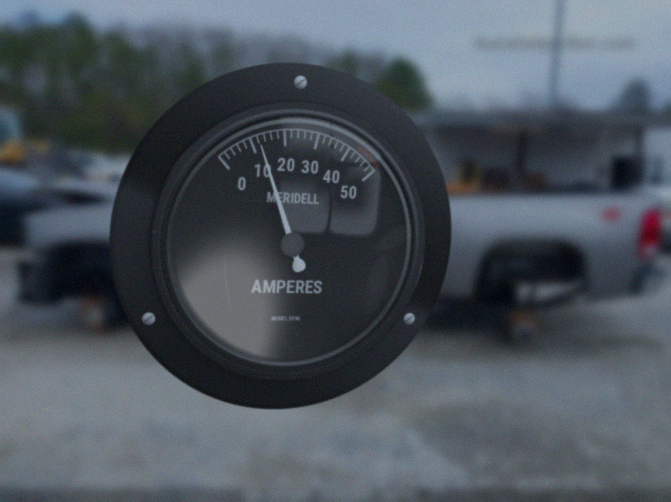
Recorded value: value=12 unit=A
